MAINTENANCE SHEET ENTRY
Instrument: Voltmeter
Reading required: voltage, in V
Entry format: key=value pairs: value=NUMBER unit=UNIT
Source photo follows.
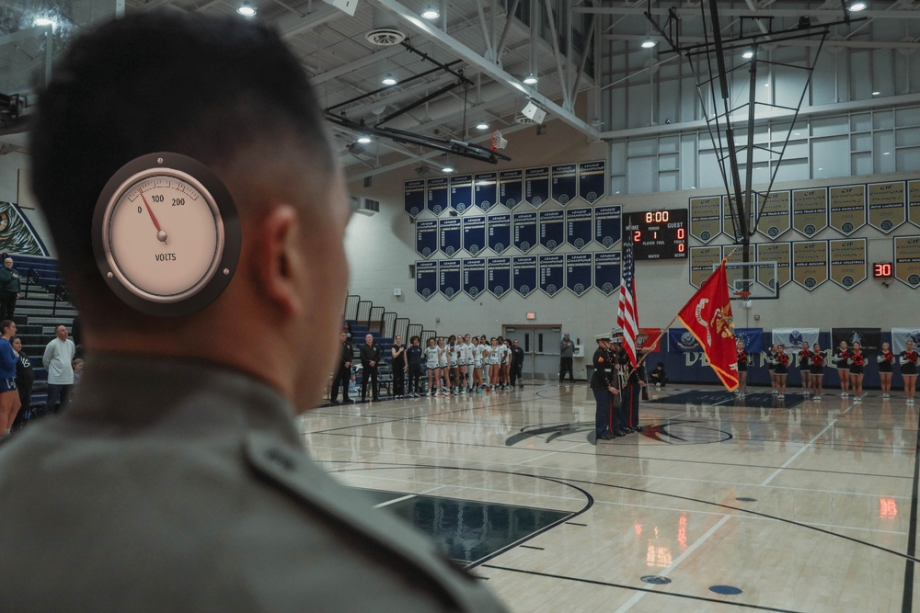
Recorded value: value=50 unit=V
